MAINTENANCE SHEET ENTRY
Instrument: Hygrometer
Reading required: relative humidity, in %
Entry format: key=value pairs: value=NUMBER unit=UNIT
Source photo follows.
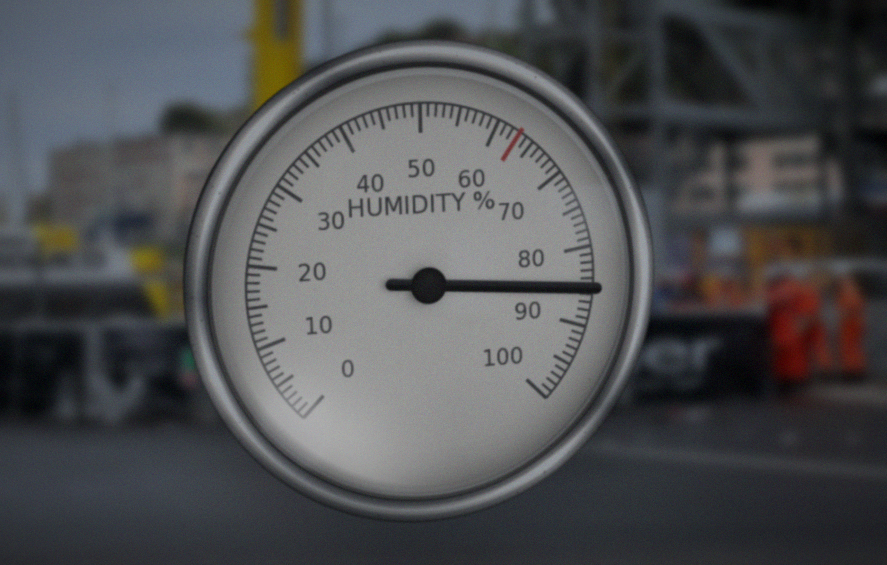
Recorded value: value=85 unit=%
